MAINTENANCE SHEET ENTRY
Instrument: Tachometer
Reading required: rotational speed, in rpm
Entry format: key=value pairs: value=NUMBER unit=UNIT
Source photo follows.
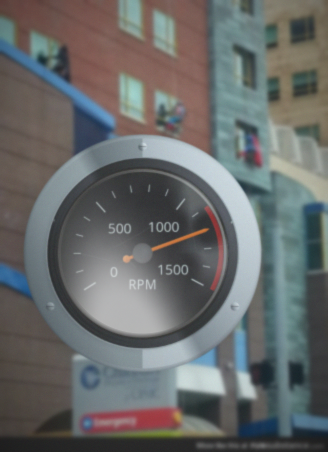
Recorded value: value=1200 unit=rpm
